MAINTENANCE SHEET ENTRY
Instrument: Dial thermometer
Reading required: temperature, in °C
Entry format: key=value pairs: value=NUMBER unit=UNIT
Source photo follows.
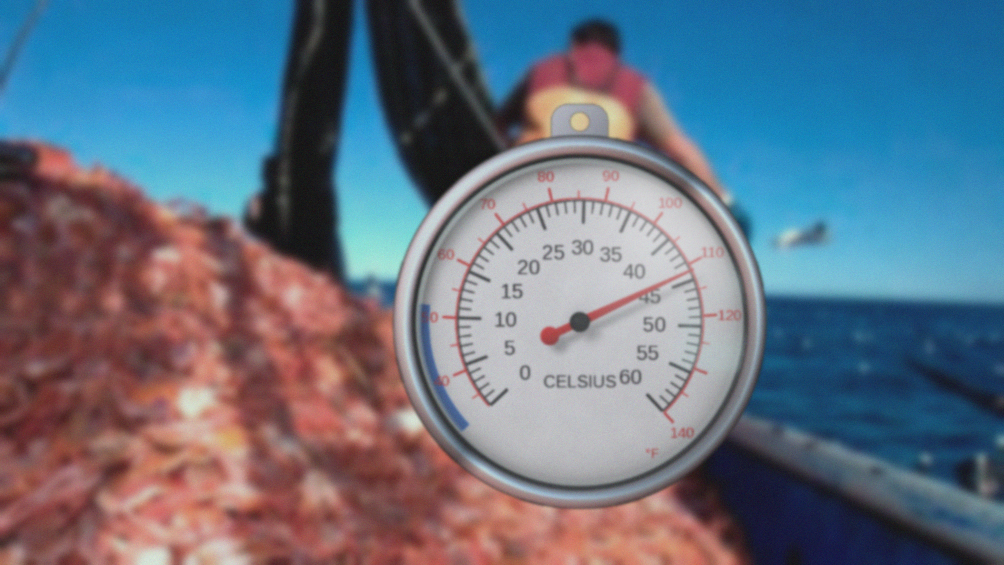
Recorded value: value=44 unit=°C
